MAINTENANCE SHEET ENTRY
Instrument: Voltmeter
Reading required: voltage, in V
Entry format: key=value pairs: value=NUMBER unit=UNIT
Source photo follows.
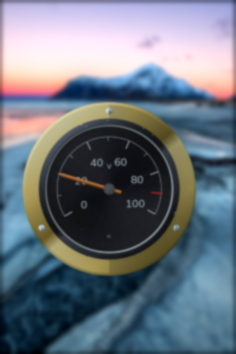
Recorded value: value=20 unit=V
